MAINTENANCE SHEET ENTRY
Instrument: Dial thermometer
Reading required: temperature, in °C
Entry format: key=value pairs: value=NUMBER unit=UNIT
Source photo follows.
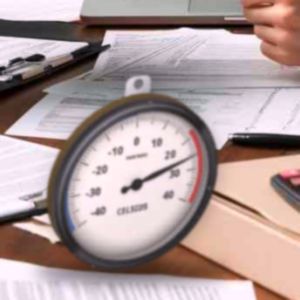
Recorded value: value=25 unit=°C
